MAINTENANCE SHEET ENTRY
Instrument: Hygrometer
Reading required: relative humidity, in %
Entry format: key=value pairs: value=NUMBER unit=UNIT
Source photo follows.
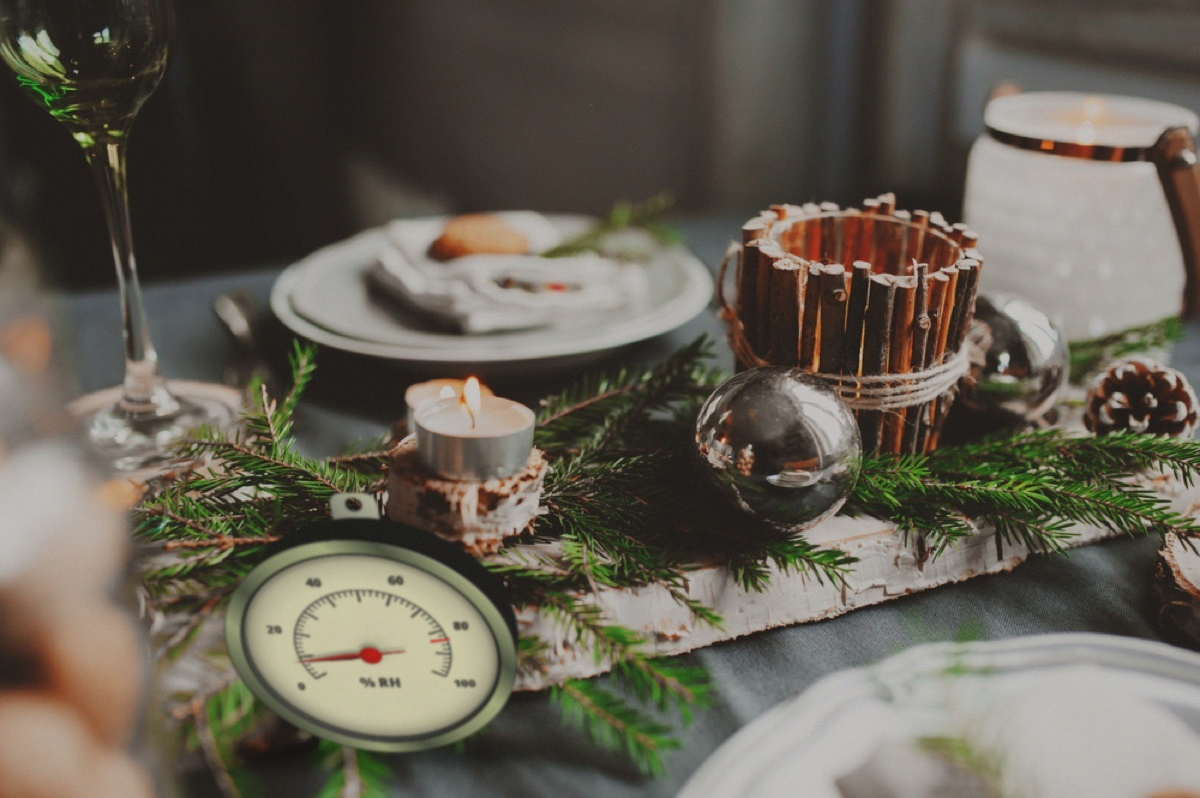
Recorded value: value=10 unit=%
